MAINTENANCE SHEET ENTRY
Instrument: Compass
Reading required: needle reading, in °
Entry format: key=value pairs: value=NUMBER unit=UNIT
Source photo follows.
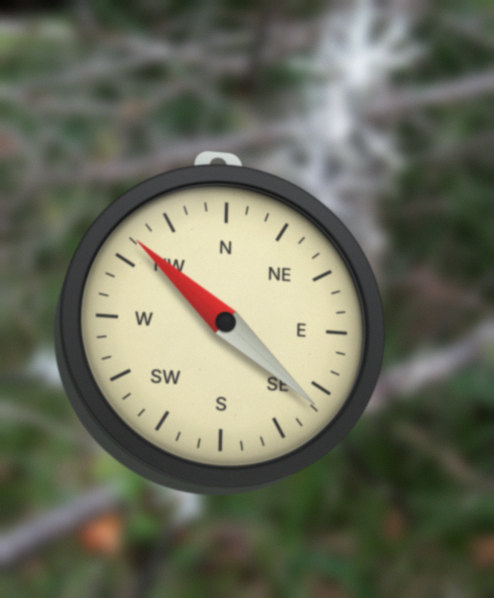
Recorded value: value=310 unit=°
